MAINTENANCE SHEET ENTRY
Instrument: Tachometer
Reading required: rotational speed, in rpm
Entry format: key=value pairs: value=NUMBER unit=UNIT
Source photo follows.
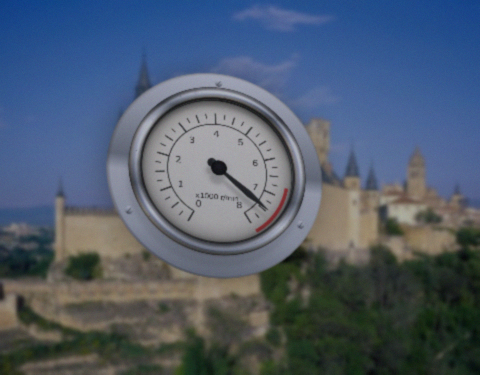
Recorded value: value=7500 unit=rpm
